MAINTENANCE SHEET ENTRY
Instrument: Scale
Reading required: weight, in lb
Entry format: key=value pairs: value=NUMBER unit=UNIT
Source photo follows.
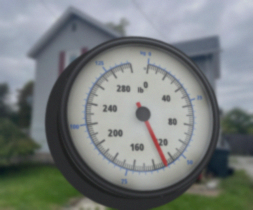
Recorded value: value=130 unit=lb
